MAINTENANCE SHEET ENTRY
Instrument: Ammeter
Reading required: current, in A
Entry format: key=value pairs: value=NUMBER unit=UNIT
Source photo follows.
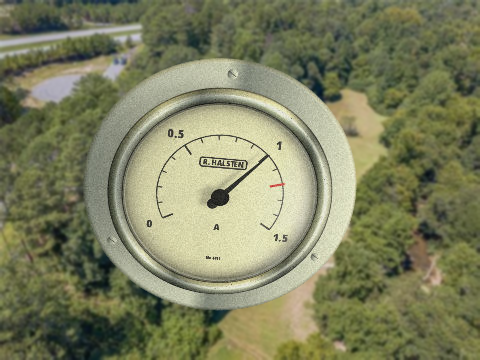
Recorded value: value=1 unit=A
